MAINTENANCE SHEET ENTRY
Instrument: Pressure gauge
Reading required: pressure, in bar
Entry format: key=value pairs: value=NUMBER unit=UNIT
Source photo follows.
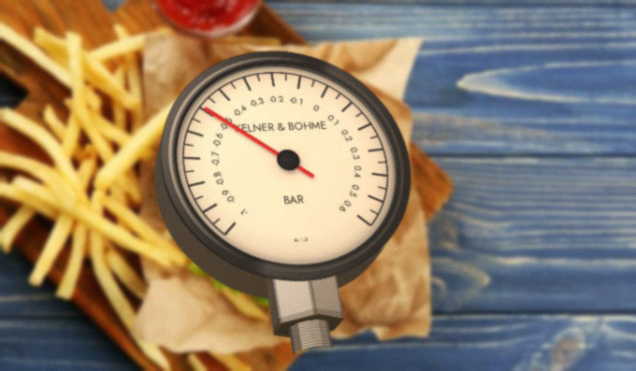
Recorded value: value=-0.5 unit=bar
